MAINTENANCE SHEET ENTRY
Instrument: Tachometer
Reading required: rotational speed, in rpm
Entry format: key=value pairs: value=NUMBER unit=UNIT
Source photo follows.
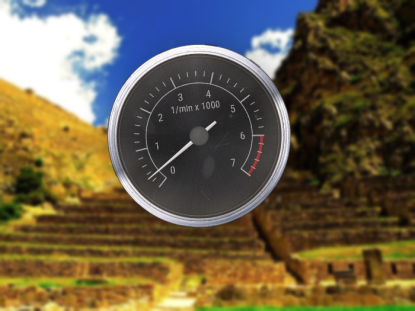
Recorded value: value=300 unit=rpm
